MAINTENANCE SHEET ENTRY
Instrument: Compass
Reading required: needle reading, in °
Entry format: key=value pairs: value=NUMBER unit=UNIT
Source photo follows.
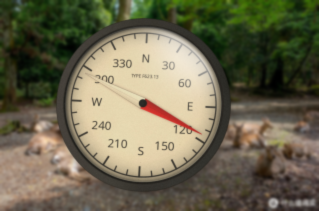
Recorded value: value=115 unit=°
